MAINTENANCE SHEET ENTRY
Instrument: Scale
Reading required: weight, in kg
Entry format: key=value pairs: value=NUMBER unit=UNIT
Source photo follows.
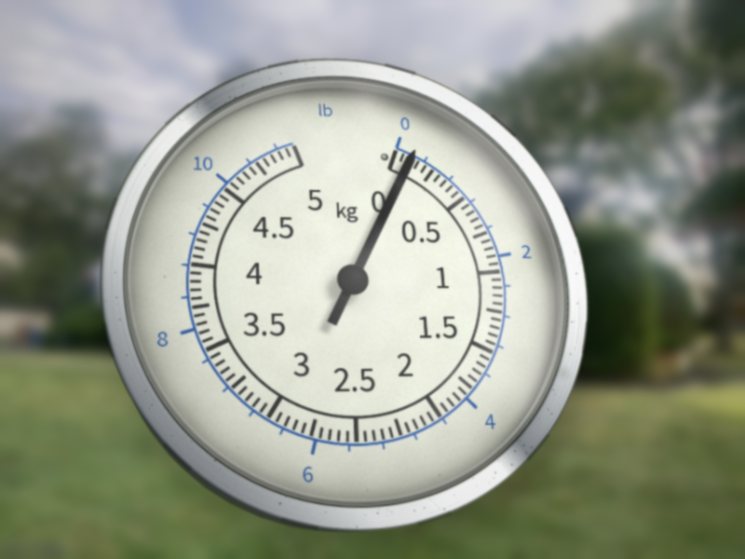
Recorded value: value=0.1 unit=kg
